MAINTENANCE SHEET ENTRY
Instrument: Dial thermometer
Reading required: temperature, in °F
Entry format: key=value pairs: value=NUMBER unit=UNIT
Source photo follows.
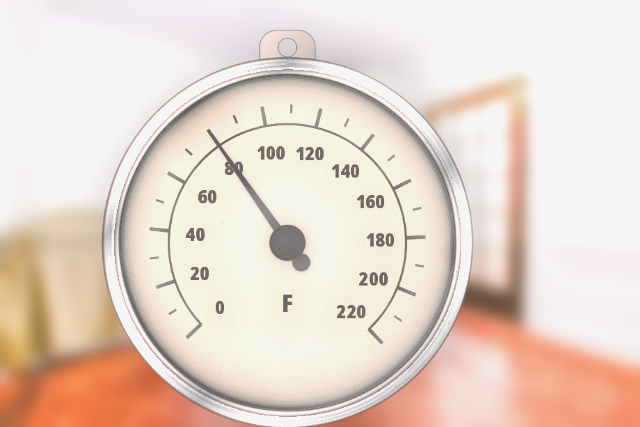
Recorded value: value=80 unit=°F
